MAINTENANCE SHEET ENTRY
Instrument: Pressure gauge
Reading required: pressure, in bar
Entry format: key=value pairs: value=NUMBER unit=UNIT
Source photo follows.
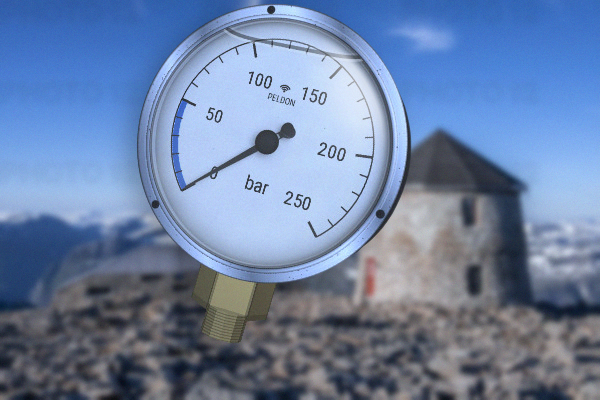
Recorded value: value=0 unit=bar
